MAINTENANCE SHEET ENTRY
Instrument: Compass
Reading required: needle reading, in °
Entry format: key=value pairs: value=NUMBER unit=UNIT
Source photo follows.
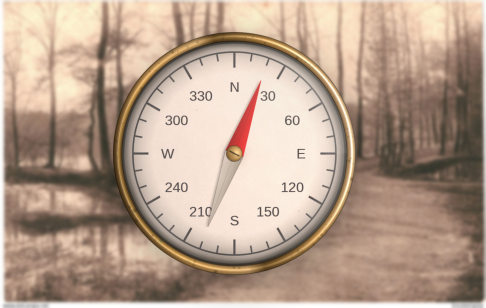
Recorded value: value=20 unit=°
